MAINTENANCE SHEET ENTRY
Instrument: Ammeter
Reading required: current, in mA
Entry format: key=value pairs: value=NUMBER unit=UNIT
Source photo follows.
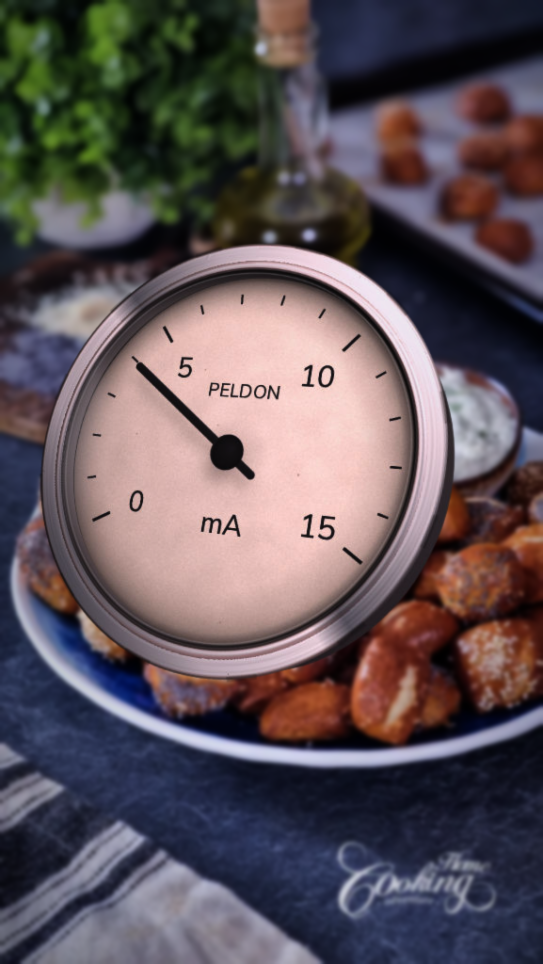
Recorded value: value=4 unit=mA
